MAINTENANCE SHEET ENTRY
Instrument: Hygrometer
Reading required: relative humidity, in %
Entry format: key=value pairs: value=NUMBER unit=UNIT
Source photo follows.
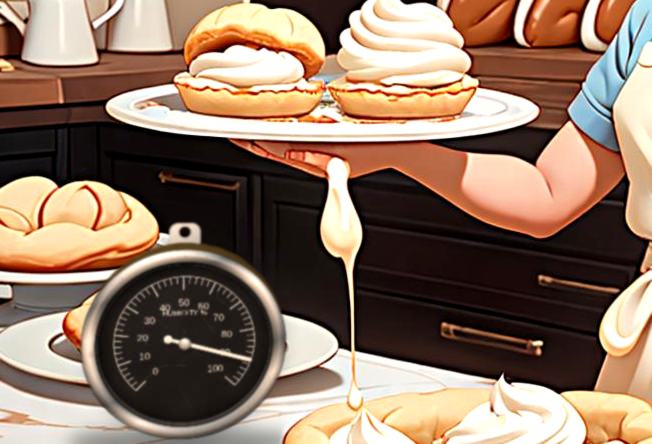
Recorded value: value=90 unit=%
